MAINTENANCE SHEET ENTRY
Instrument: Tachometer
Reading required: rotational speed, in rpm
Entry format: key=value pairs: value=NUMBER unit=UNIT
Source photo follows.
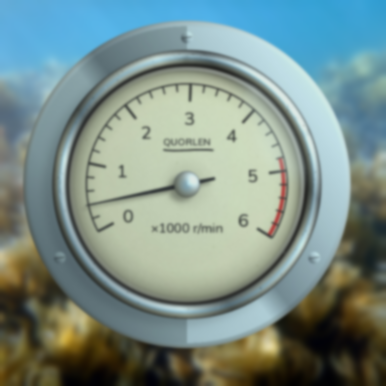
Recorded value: value=400 unit=rpm
